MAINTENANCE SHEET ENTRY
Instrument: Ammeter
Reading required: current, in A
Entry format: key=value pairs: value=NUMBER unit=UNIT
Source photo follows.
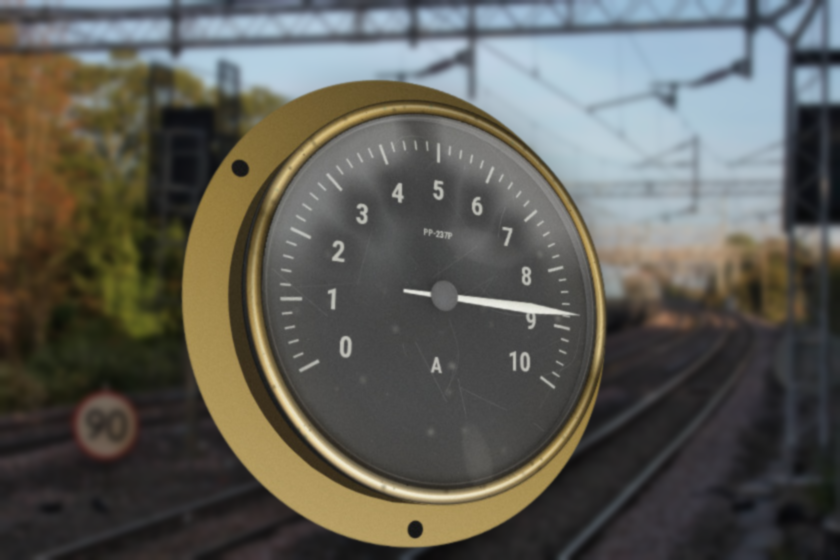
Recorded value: value=8.8 unit=A
